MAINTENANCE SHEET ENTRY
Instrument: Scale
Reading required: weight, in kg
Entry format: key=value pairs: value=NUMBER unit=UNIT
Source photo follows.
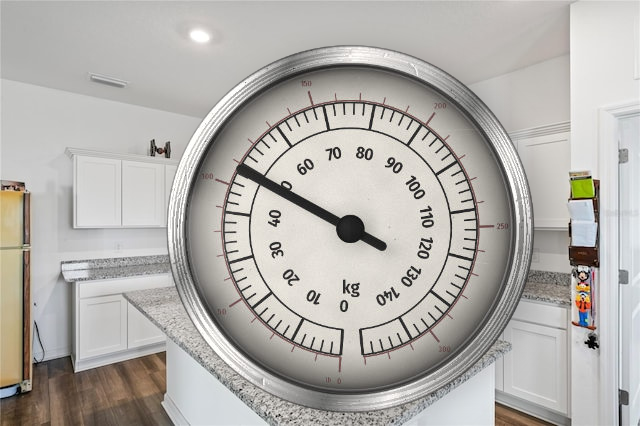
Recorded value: value=49 unit=kg
